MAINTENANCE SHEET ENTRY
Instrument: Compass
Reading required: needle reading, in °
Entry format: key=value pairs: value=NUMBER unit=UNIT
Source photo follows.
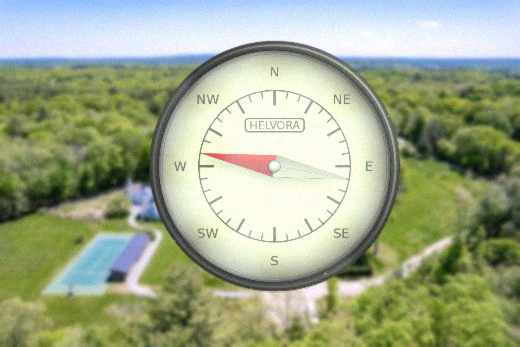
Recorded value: value=280 unit=°
